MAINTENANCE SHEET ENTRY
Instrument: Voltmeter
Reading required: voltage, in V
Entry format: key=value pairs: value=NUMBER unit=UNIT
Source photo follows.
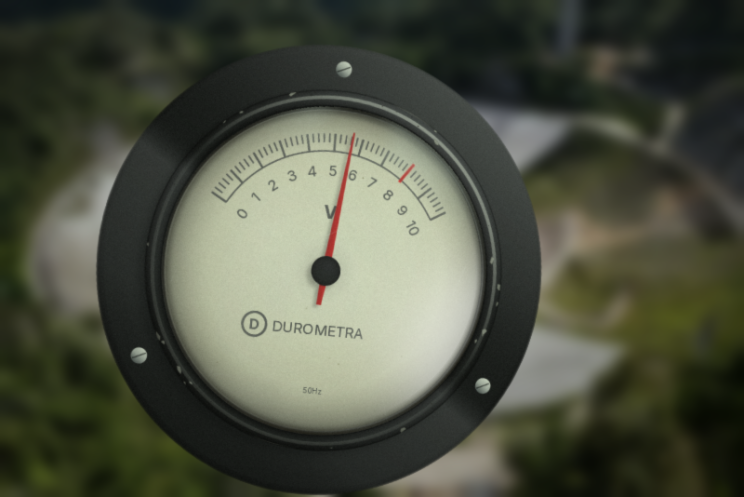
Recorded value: value=5.6 unit=V
